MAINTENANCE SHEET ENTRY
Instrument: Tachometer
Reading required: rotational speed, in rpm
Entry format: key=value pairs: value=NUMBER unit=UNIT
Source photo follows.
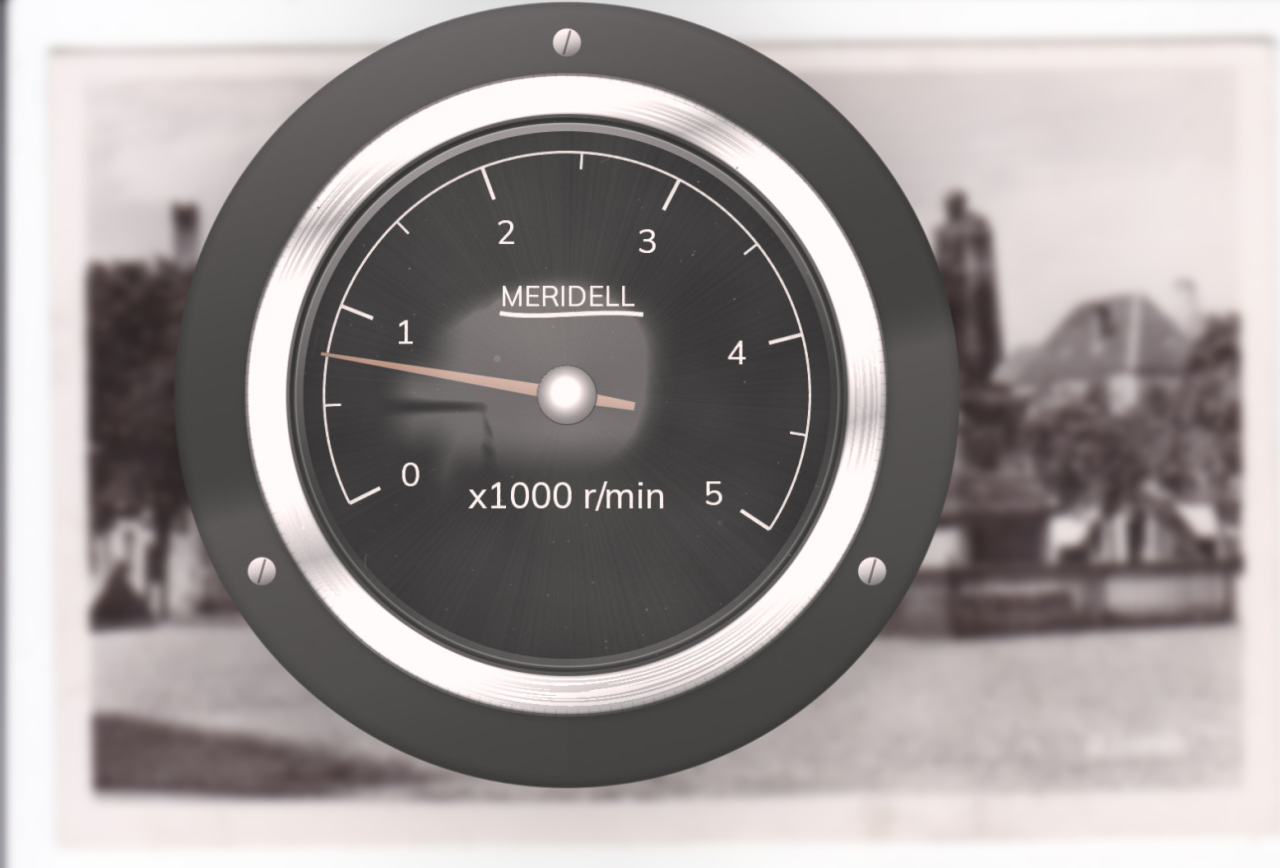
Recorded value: value=750 unit=rpm
